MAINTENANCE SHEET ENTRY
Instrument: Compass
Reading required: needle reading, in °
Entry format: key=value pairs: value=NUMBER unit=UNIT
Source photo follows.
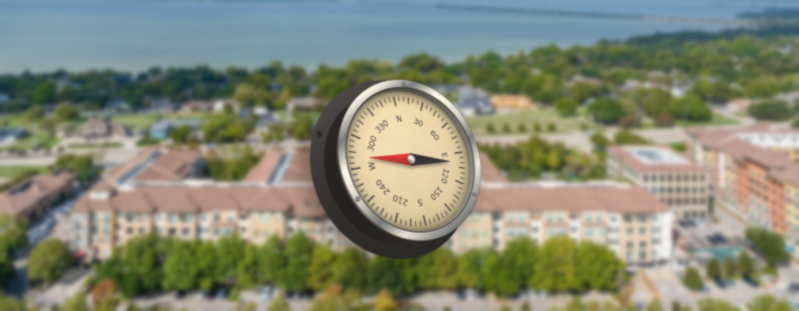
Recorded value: value=280 unit=°
